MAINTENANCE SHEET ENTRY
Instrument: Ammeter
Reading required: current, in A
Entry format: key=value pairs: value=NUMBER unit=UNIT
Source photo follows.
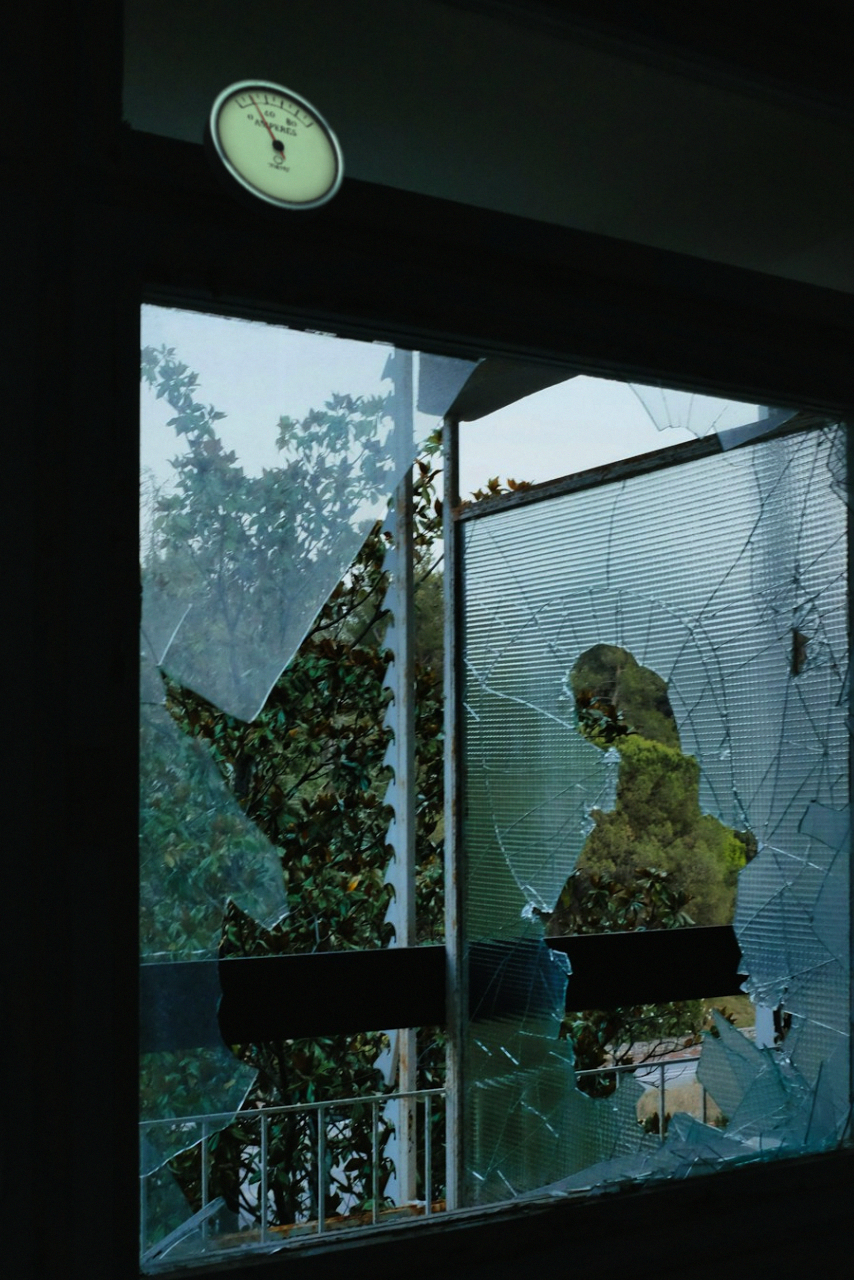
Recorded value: value=20 unit=A
